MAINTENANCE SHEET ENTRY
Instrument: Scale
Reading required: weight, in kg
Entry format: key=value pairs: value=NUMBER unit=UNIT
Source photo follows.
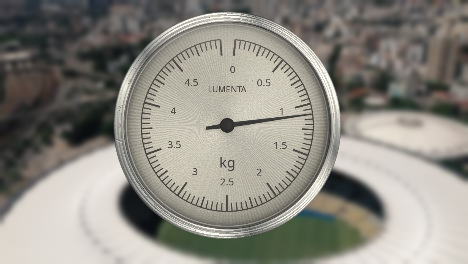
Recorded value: value=1.1 unit=kg
